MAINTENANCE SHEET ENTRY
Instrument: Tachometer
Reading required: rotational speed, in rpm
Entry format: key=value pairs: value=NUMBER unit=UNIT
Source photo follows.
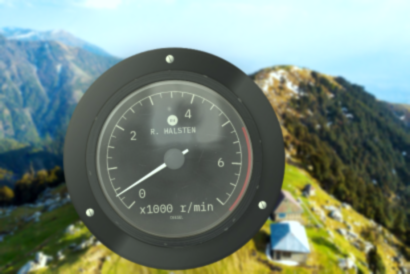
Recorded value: value=375 unit=rpm
